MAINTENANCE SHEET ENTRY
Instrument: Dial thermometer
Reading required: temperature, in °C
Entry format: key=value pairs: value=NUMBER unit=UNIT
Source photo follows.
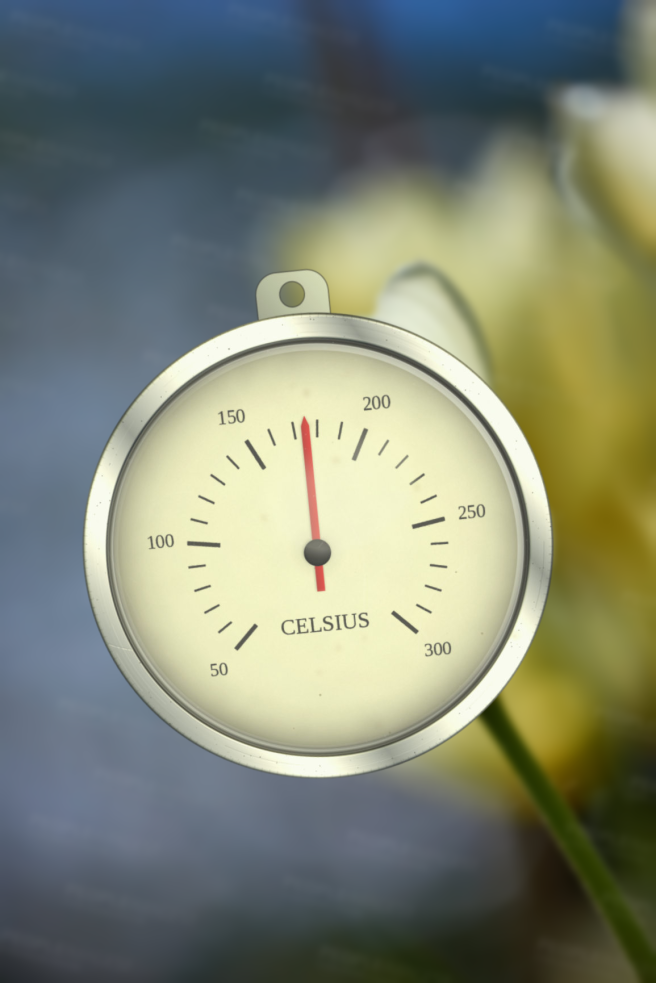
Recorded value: value=175 unit=°C
